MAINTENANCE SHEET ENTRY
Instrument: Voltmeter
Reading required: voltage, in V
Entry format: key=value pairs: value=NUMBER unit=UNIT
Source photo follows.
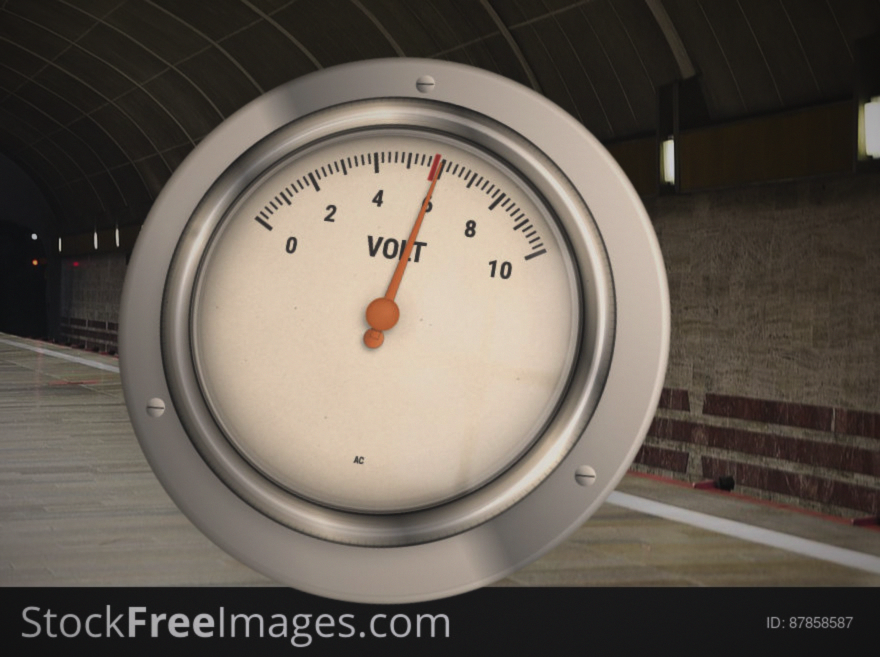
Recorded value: value=6 unit=V
